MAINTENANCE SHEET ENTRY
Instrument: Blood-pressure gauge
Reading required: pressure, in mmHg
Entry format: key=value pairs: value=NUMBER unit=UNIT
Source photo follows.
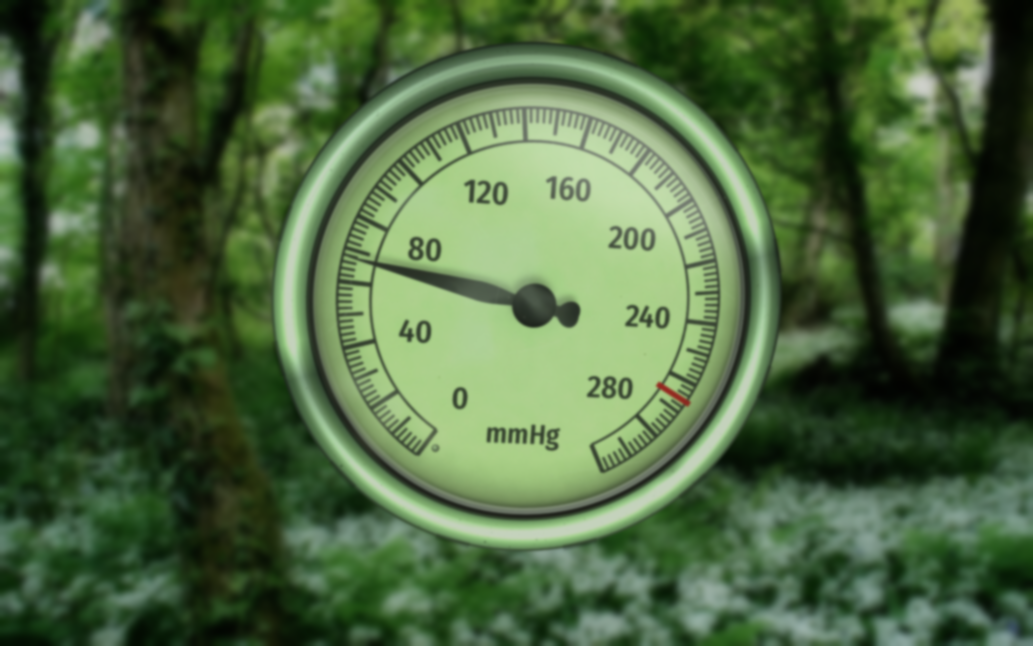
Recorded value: value=68 unit=mmHg
